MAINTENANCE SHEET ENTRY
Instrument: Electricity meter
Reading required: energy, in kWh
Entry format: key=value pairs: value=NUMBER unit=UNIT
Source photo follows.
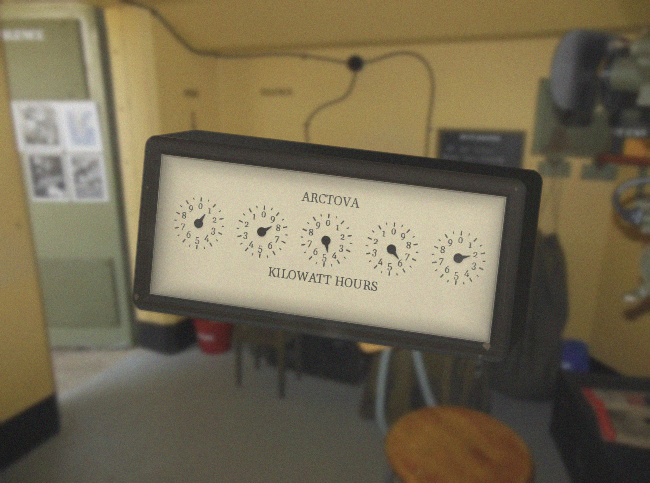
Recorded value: value=8462 unit=kWh
